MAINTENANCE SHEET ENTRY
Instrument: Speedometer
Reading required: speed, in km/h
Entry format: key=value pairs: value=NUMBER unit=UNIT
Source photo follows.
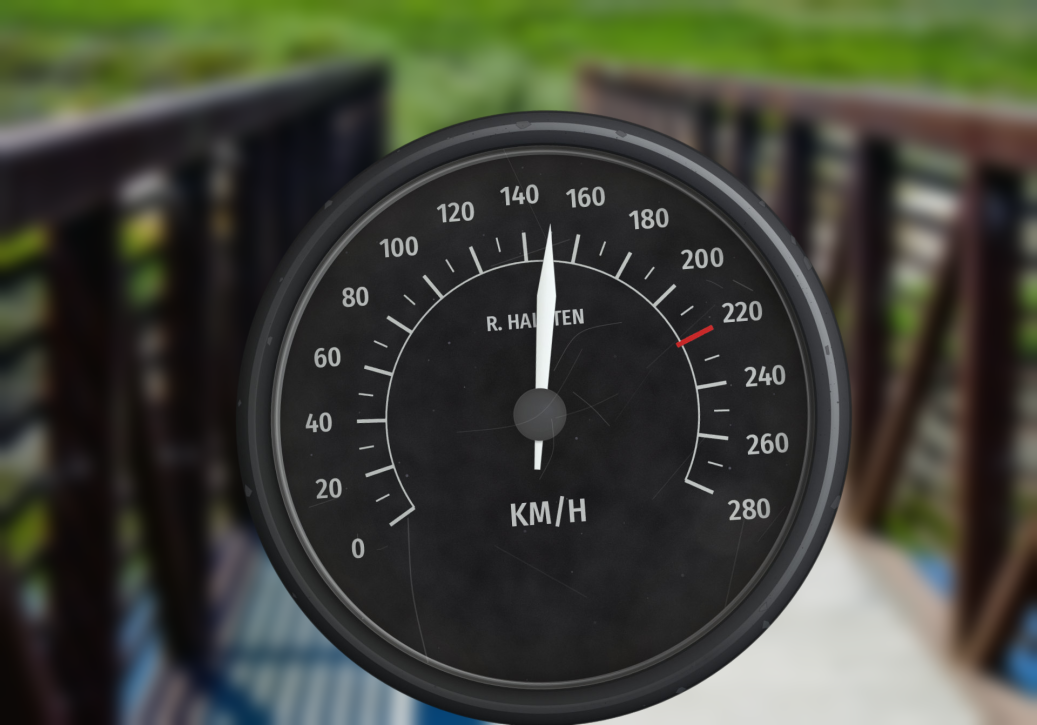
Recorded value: value=150 unit=km/h
